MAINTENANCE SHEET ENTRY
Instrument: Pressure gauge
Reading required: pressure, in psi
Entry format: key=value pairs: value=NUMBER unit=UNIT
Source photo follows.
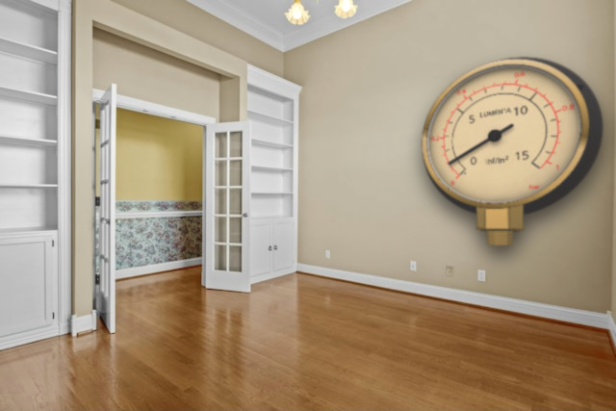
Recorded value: value=1 unit=psi
